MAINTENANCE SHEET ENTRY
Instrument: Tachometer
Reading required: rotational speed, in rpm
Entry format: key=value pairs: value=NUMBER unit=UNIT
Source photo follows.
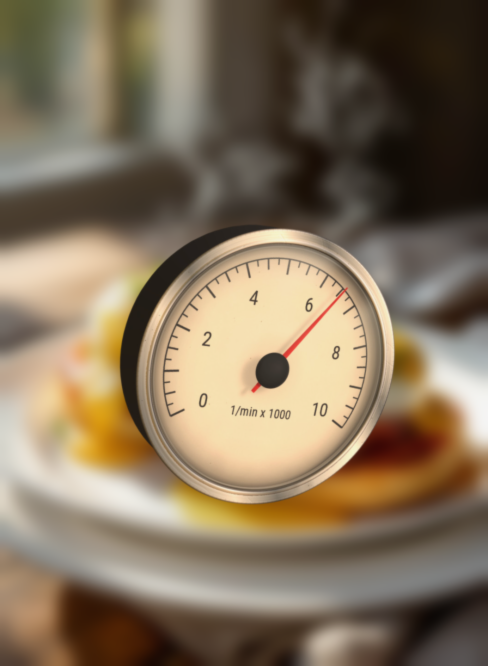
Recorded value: value=6500 unit=rpm
